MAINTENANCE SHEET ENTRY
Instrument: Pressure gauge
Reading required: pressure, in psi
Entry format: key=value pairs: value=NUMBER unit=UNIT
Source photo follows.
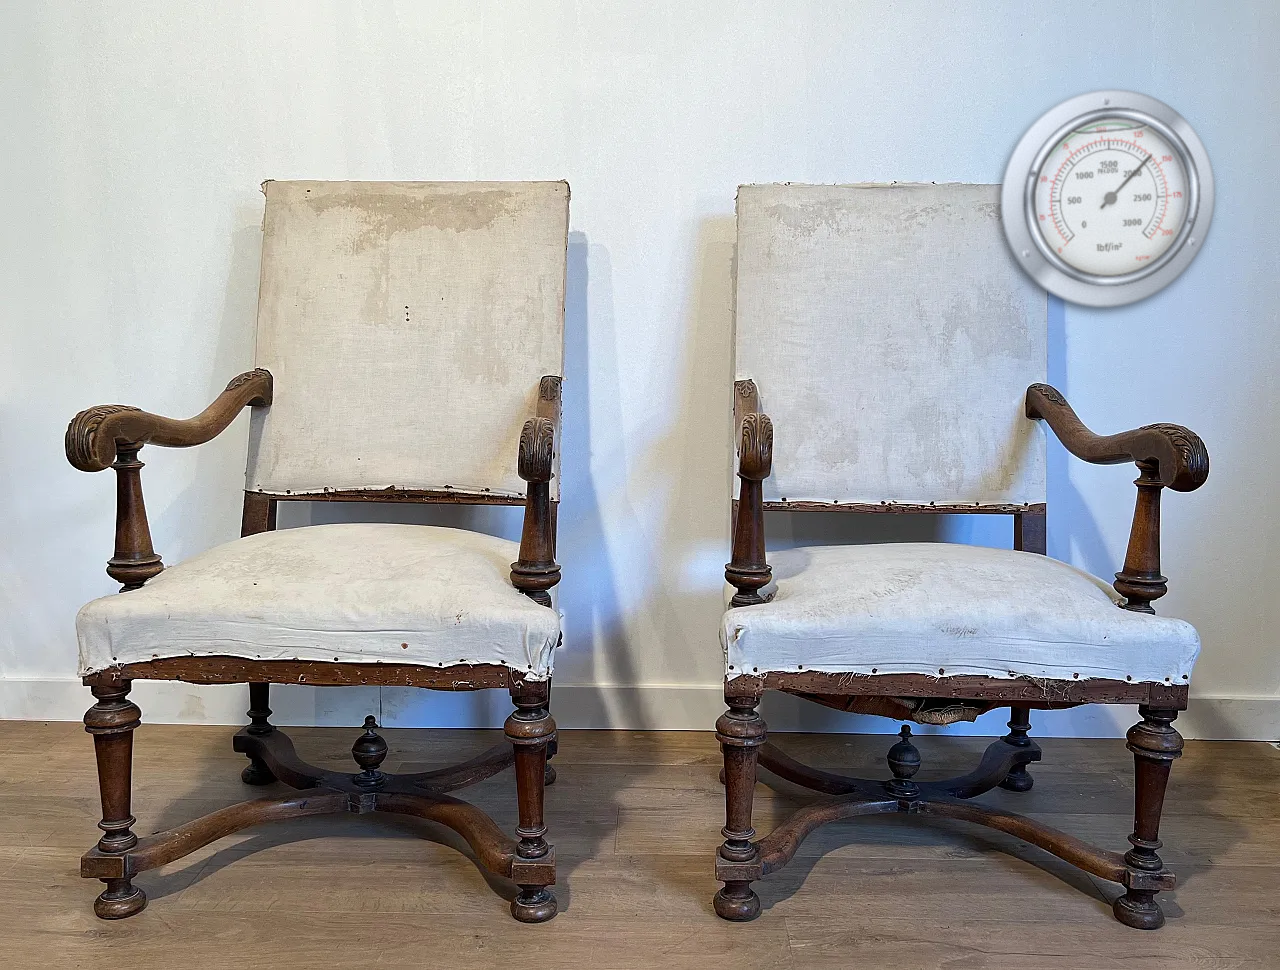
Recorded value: value=2000 unit=psi
